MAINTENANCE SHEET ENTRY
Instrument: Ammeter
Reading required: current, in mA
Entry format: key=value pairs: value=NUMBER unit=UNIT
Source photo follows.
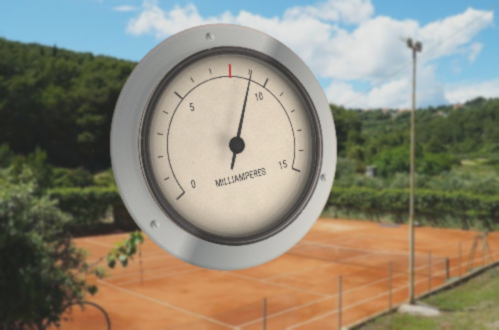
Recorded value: value=9 unit=mA
